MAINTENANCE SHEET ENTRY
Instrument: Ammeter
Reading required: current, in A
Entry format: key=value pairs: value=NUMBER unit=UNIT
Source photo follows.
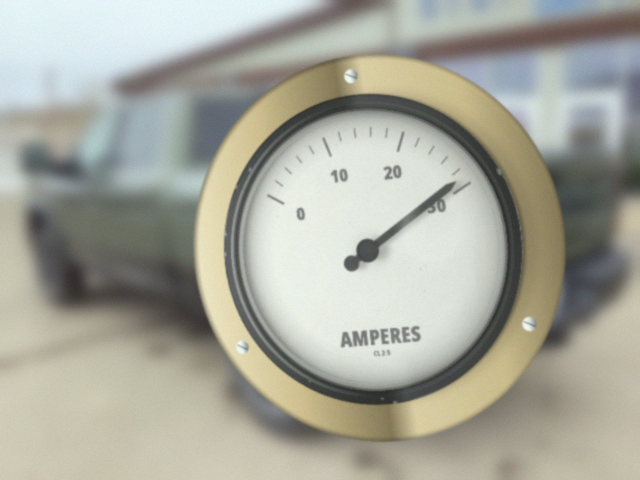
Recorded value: value=29 unit=A
